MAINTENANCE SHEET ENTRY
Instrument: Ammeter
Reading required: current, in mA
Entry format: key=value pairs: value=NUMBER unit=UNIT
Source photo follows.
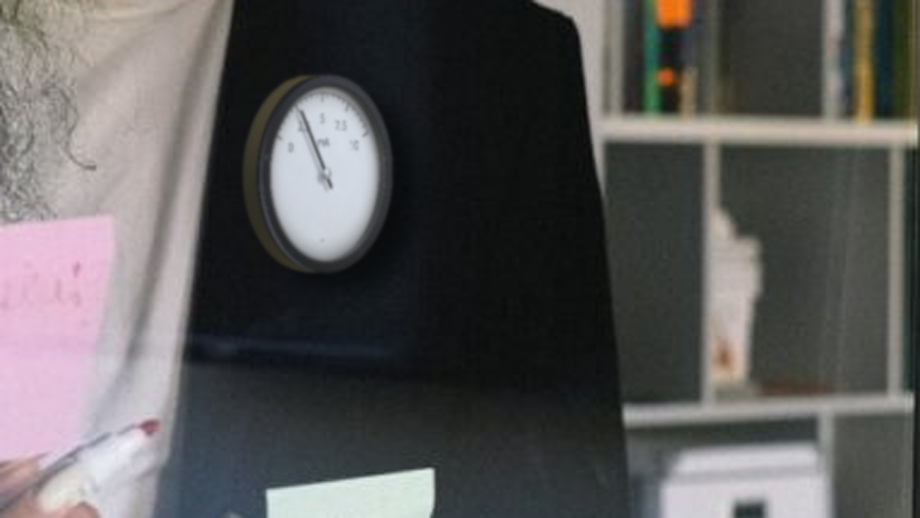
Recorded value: value=2.5 unit=mA
